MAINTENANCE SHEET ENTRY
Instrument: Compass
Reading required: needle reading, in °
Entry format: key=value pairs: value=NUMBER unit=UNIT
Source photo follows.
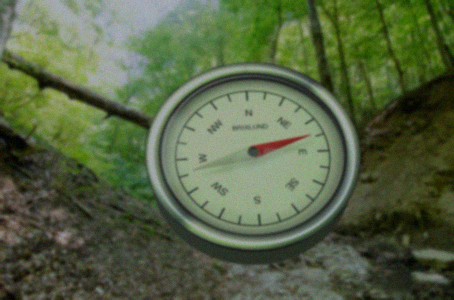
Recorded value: value=75 unit=°
